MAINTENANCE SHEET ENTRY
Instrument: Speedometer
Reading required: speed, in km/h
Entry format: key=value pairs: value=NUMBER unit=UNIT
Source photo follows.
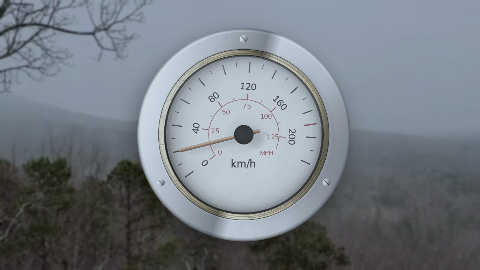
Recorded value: value=20 unit=km/h
